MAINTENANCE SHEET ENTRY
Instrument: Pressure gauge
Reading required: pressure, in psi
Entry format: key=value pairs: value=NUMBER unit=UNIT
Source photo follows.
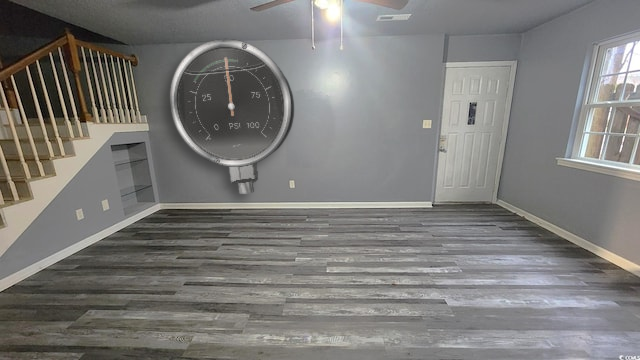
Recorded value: value=50 unit=psi
